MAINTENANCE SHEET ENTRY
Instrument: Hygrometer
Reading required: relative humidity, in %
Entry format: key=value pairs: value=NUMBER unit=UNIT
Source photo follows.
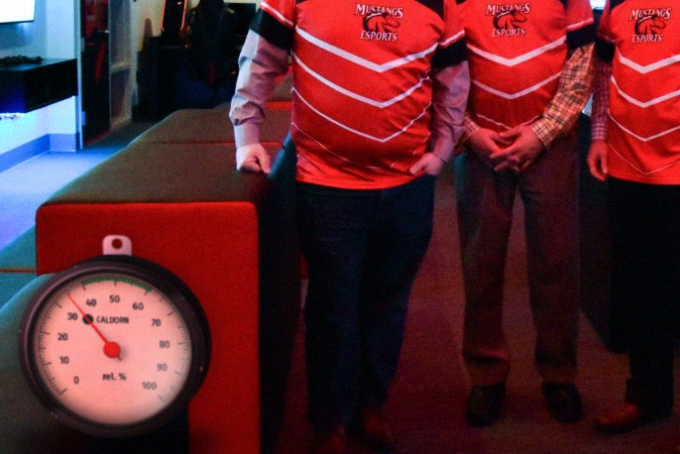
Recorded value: value=35 unit=%
